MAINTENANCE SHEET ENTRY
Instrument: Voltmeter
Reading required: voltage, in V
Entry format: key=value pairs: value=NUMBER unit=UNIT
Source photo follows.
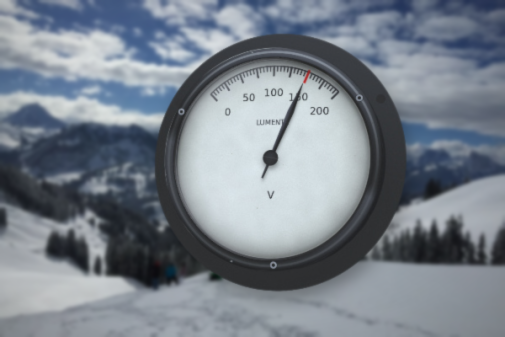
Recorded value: value=150 unit=V
